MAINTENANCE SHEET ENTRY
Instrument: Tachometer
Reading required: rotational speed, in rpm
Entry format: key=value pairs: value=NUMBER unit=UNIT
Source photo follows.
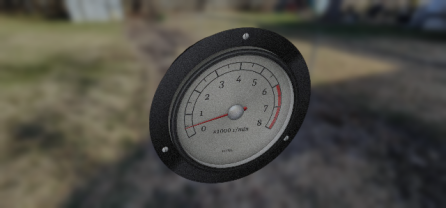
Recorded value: value=500 unit=rpm
